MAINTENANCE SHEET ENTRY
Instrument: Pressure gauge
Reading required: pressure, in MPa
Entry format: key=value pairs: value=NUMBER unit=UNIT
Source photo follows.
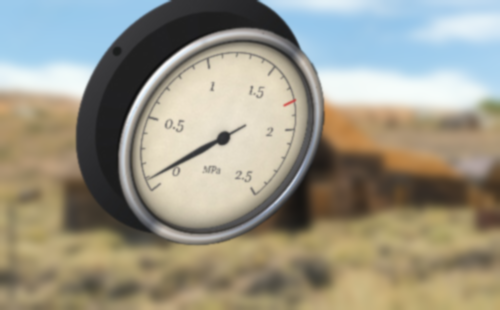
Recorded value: value=0.1 unit=MPa
